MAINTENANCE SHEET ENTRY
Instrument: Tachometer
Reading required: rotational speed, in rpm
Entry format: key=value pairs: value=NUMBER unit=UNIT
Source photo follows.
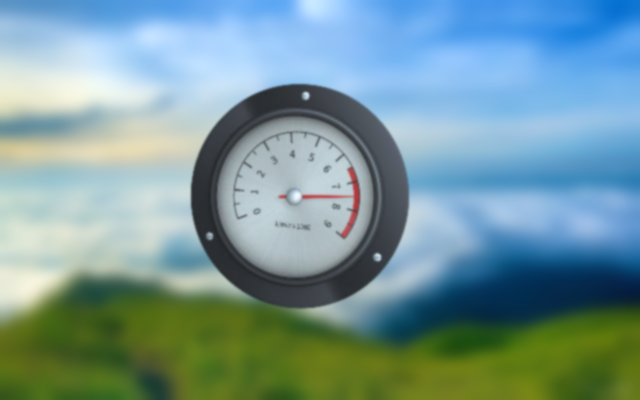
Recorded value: value=7500 unit=rpm
